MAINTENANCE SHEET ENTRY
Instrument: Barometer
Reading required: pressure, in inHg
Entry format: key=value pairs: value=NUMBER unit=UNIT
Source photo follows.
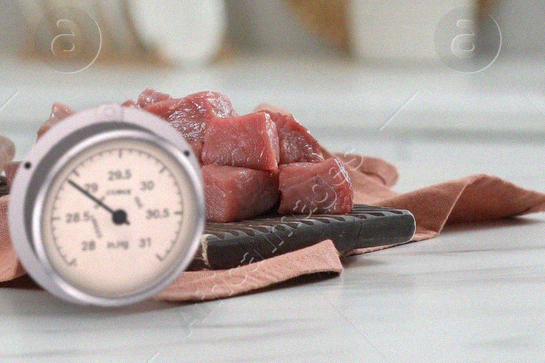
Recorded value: value=28.9 unit=inHg
